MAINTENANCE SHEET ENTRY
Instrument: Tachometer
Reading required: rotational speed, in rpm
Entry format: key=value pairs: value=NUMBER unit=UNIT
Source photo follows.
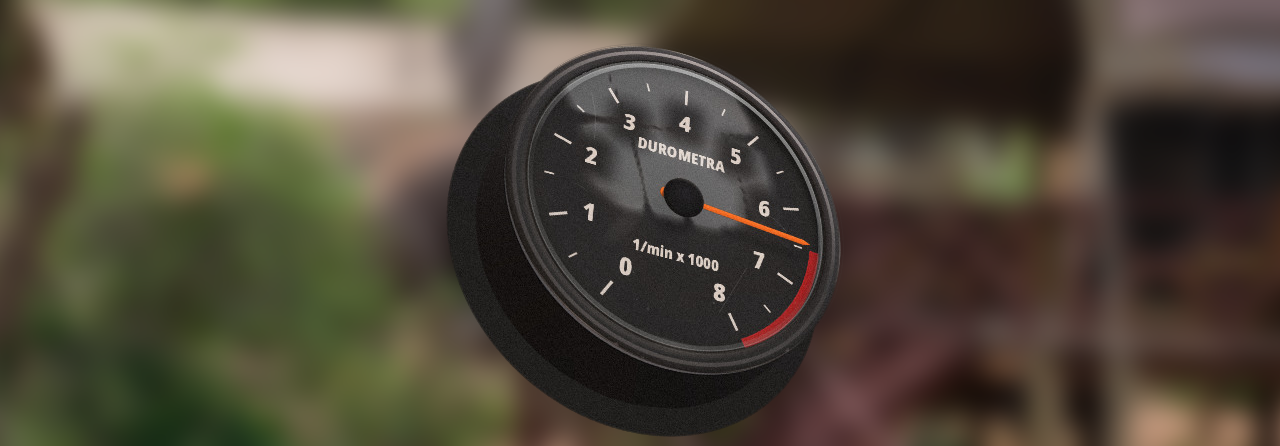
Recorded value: value=6500 unit=rpm
